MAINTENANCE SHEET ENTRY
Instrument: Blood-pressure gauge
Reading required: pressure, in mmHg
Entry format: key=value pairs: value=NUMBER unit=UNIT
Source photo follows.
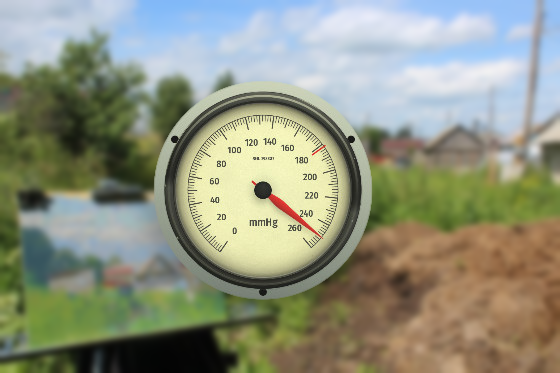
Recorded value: value=250 unit=mmHg
